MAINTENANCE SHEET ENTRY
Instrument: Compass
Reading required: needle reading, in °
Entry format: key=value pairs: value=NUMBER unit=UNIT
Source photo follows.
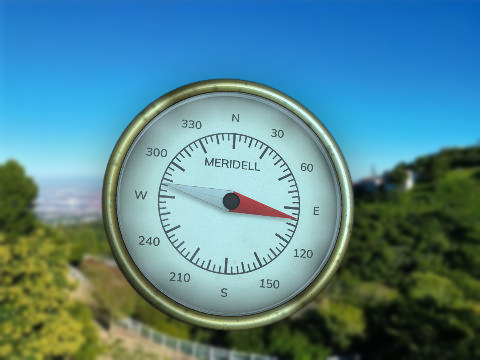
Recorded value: value=100 unit=°
